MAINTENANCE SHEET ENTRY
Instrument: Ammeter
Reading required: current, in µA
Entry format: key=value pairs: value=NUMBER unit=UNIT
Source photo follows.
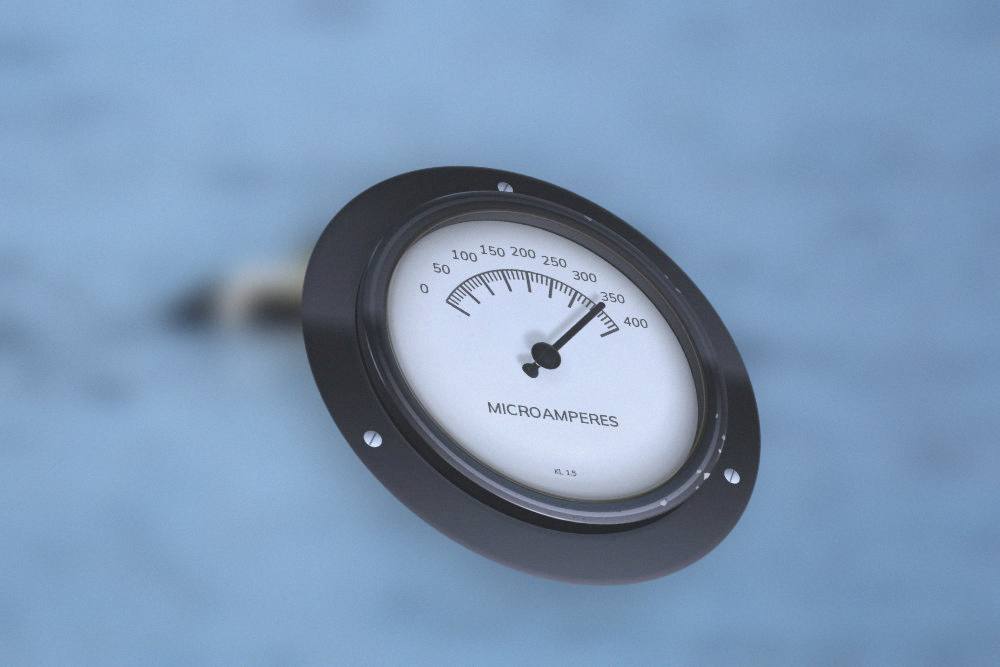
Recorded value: value=350 unit=µA
